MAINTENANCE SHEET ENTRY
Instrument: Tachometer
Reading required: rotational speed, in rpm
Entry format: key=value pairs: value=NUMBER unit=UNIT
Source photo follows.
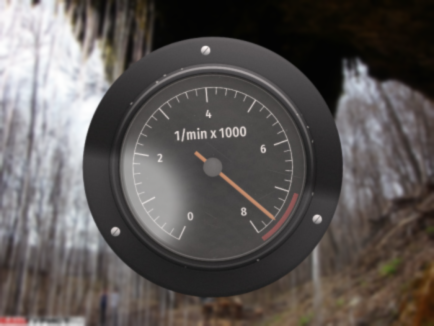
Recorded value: value=7600 unit=rpm
